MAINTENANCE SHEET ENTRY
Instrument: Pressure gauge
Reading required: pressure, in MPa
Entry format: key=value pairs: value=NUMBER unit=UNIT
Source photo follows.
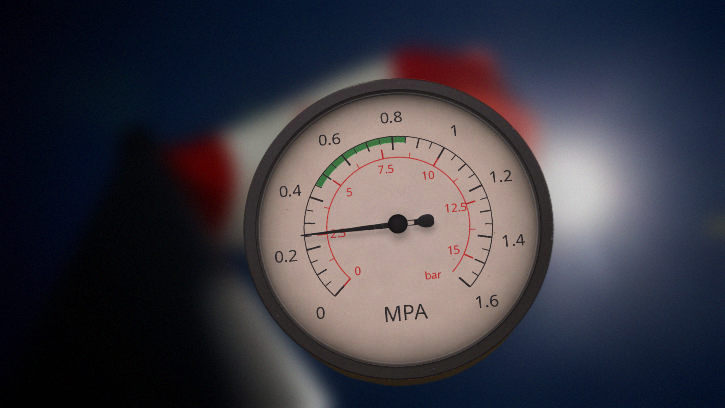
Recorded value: value=0.25 unit=MPa
